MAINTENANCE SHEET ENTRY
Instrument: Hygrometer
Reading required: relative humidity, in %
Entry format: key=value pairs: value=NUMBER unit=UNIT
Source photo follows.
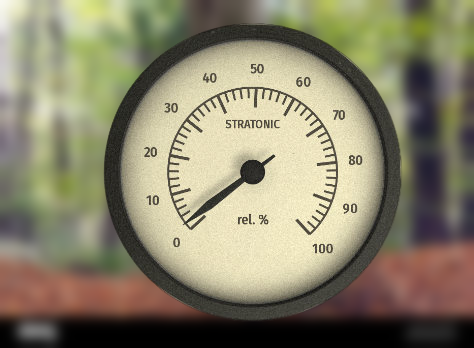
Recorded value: value=2 unit=%
